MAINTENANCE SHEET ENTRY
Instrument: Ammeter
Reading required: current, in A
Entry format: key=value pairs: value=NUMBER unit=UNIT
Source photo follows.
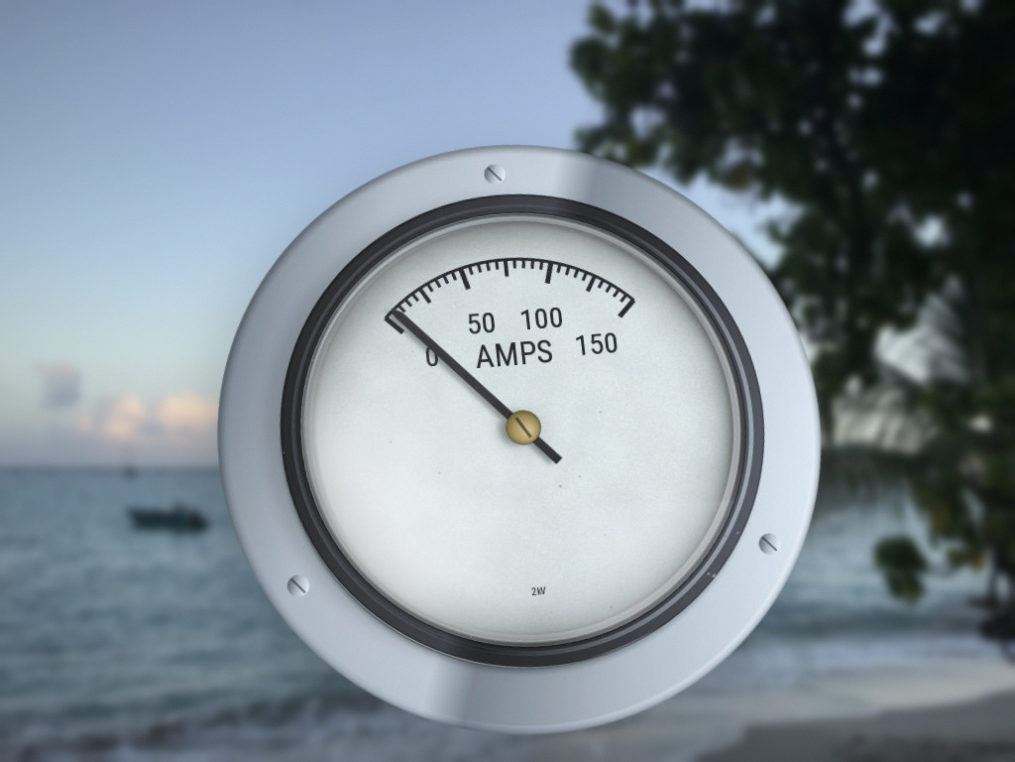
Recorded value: value=5 unit=A
